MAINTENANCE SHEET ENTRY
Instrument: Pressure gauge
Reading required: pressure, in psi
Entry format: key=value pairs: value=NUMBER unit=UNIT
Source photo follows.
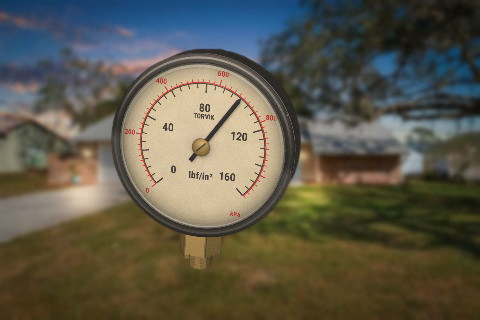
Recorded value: value=100 unit=psi
